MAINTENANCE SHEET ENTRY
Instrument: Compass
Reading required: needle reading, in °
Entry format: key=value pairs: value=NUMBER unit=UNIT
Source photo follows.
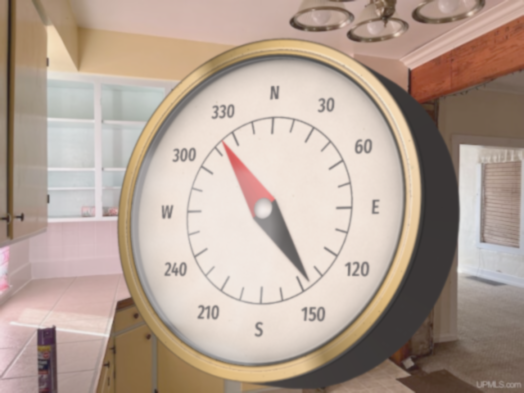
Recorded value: value=322.5 unit=°
